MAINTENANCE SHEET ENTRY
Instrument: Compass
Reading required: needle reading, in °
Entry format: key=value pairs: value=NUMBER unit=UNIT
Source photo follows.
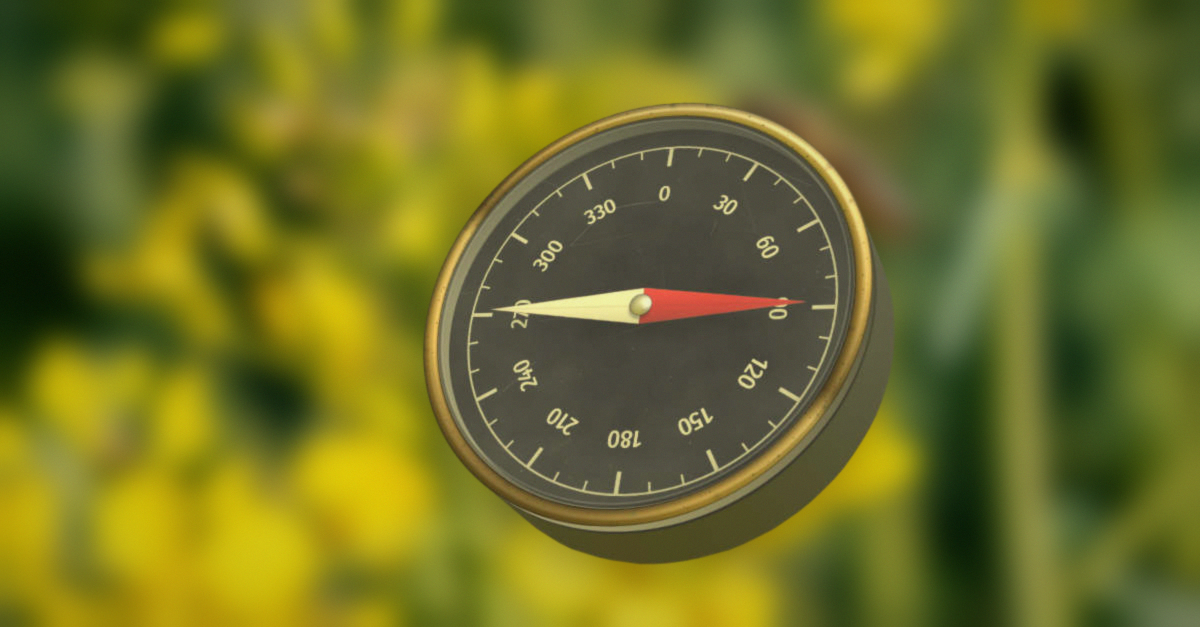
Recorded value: value=90 unit=°
